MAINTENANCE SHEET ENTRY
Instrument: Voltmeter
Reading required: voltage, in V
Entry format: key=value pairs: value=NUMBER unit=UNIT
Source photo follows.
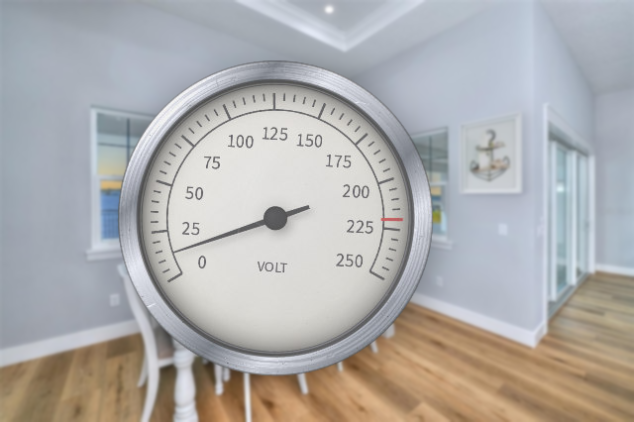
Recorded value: value=12.5 unit=V
